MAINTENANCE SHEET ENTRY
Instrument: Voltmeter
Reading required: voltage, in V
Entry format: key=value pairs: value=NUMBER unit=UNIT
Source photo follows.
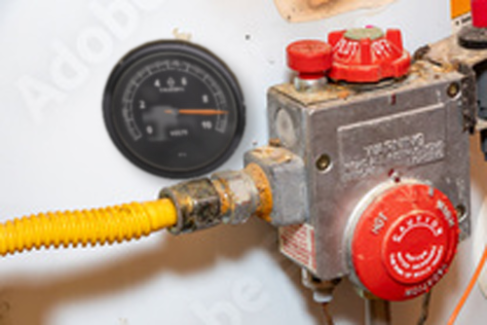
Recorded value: value=9 unit=V
